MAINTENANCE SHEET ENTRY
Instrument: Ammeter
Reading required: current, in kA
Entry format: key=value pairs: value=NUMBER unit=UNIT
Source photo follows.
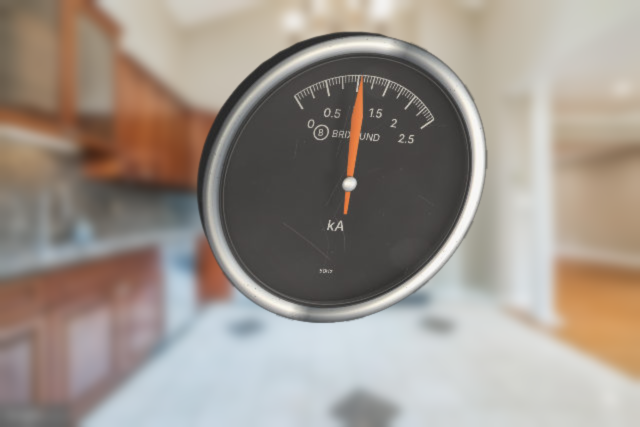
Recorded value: value=1 unit=kA
